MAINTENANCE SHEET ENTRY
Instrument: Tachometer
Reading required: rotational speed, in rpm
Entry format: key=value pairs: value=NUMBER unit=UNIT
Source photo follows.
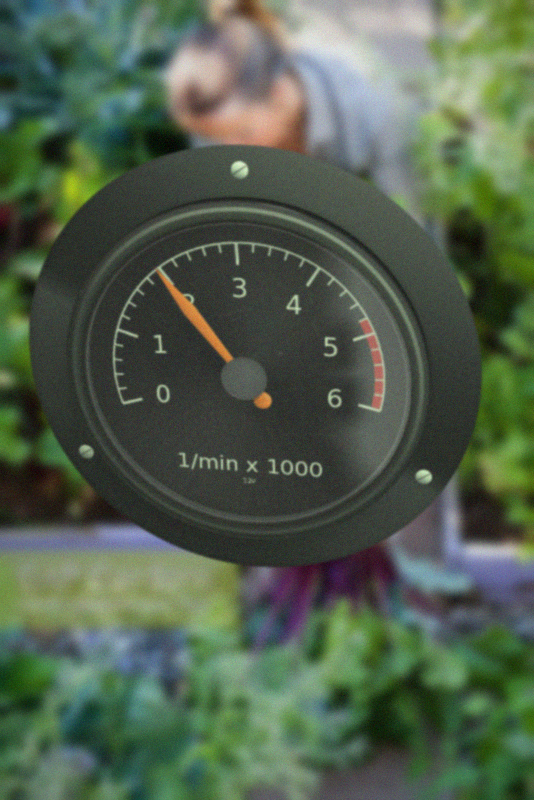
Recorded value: value=2000 unit=rpm
